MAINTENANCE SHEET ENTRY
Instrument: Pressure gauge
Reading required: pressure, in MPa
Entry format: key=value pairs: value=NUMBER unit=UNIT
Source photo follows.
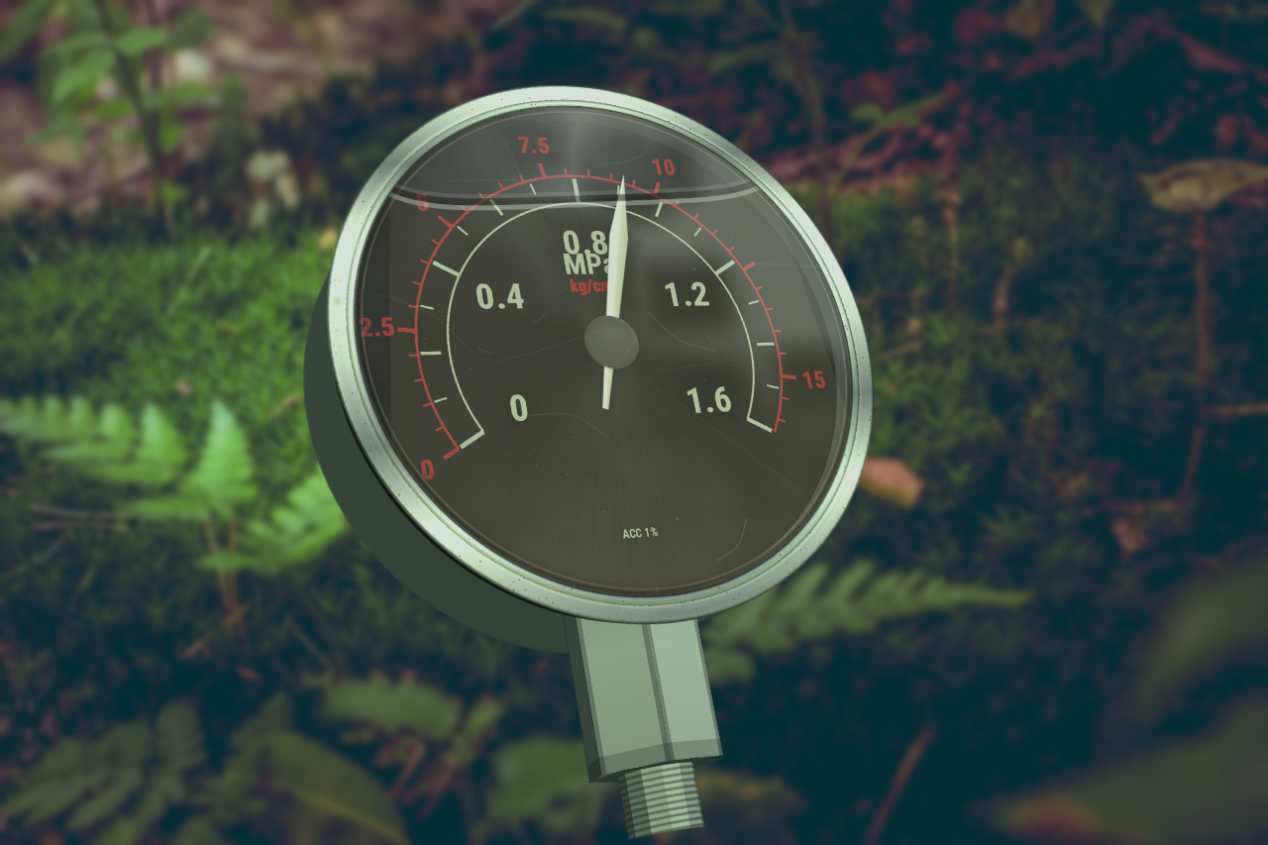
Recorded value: value=0.9 unit=MPa
